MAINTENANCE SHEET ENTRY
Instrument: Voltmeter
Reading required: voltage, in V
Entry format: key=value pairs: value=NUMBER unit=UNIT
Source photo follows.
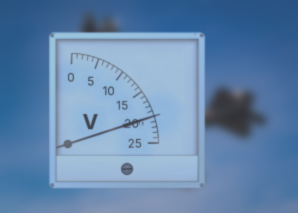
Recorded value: value=20 unit=V
